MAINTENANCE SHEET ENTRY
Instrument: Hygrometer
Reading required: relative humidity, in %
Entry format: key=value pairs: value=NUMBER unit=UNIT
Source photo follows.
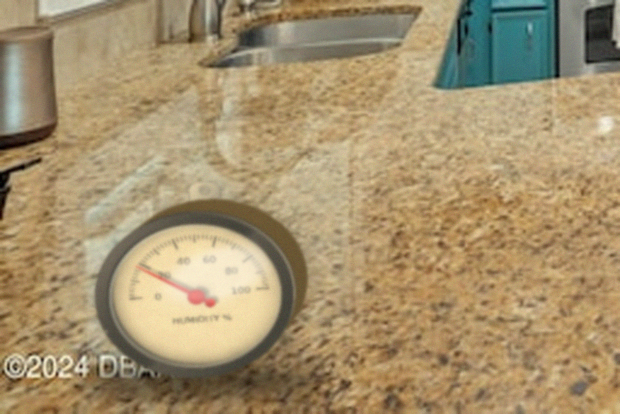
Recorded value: value=20 unit=%
